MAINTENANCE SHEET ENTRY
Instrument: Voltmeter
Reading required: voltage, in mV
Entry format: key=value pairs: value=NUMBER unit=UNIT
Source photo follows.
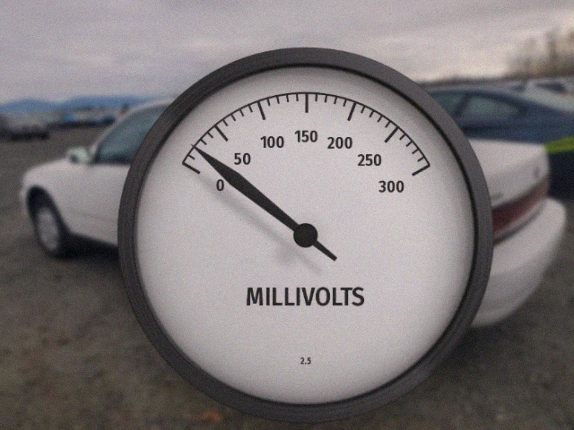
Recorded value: value=20 unit=mV
